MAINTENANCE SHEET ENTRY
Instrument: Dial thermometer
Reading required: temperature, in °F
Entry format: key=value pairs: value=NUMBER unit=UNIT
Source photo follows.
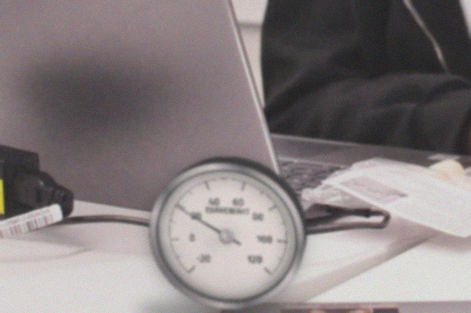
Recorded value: value=20 unit=°F
